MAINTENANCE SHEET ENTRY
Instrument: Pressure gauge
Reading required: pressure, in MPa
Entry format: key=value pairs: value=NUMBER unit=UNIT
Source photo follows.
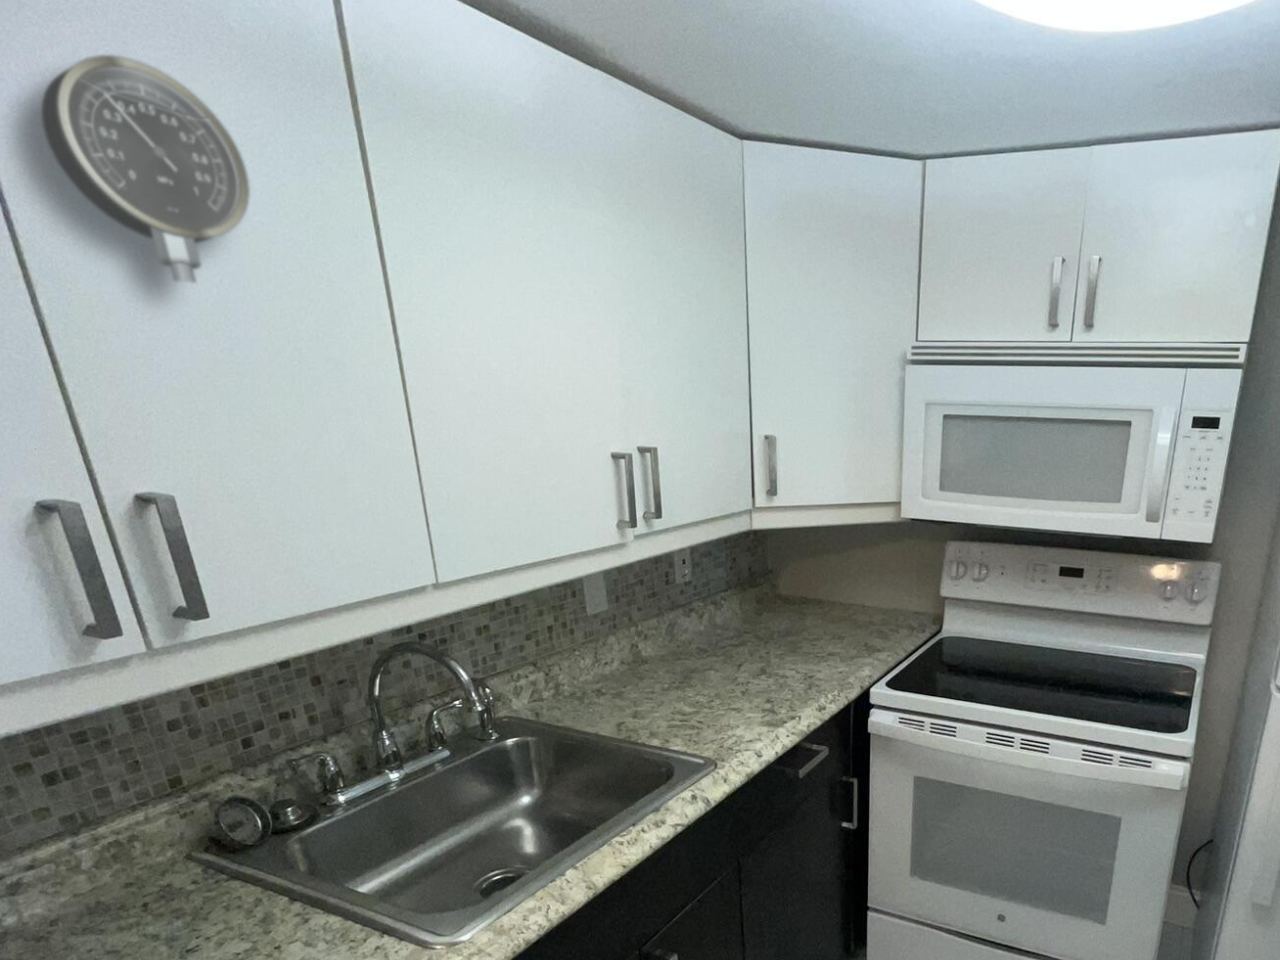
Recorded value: value=0.35 unit=MPa
